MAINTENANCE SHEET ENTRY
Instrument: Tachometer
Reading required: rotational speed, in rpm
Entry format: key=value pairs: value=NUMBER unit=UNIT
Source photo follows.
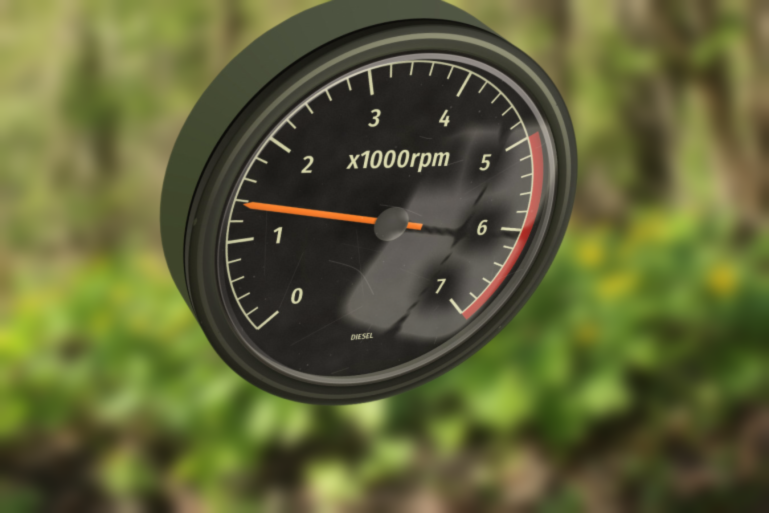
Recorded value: value=1400 unit=rpm
